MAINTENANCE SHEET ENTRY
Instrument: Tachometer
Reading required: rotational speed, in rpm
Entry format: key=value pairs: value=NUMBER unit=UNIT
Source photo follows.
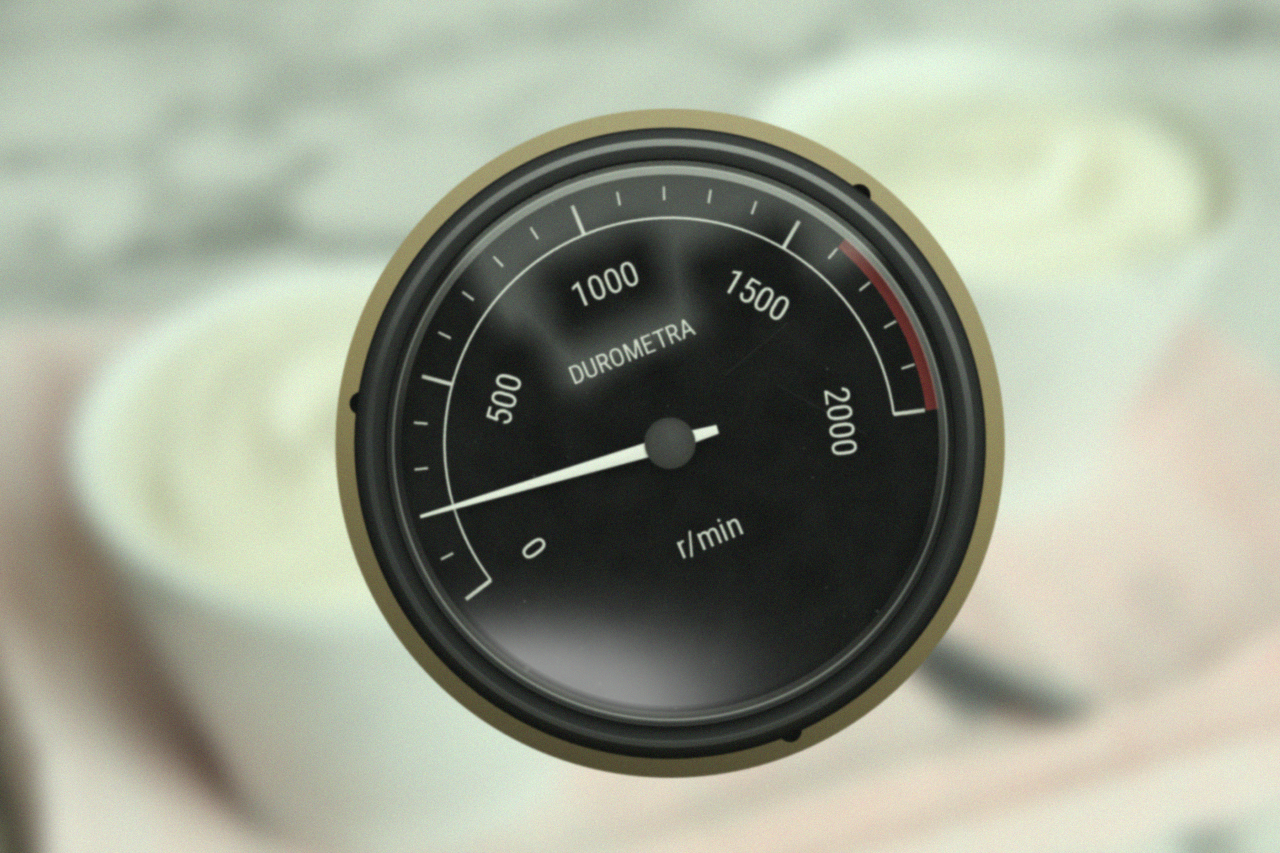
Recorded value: value=200 unit=rpm
